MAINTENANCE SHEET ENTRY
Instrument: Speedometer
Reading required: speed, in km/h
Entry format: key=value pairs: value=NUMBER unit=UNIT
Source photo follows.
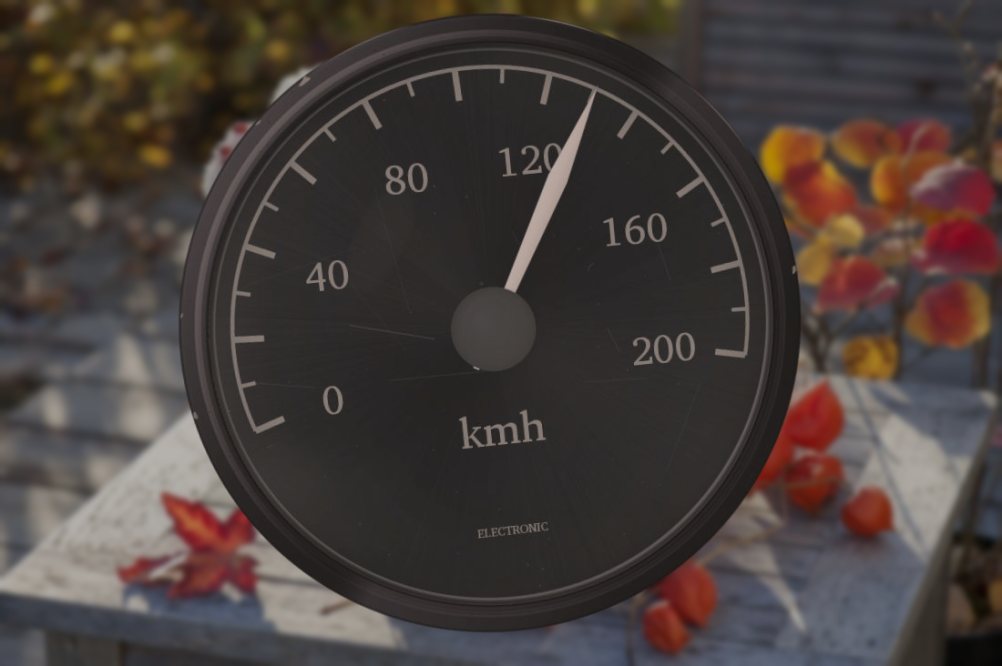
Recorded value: value=130 unit=km/h
